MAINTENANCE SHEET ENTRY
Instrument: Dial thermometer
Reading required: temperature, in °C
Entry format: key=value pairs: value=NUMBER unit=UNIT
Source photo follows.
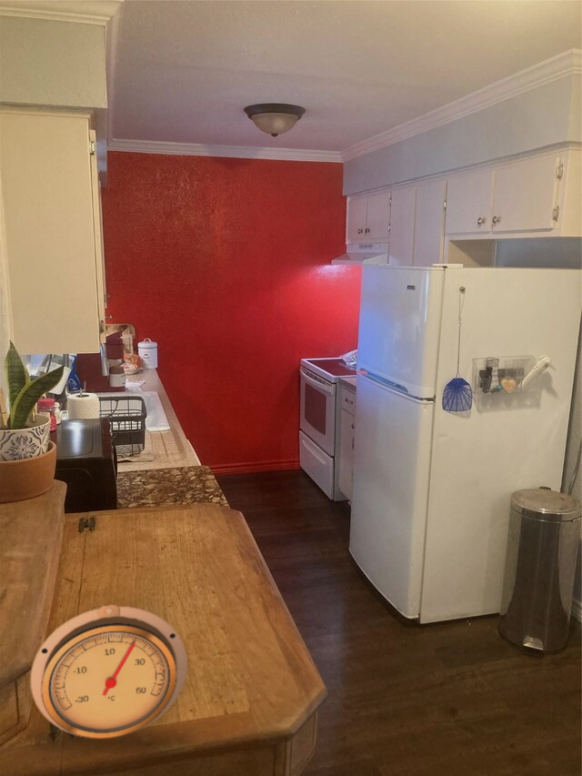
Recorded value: value=20 unit=°C
